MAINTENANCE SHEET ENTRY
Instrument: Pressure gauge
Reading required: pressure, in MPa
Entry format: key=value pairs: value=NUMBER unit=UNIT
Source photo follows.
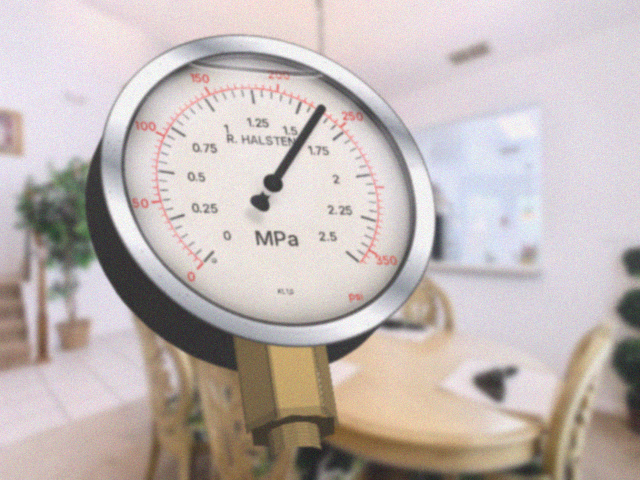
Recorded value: value=1.6 unit=MPa
